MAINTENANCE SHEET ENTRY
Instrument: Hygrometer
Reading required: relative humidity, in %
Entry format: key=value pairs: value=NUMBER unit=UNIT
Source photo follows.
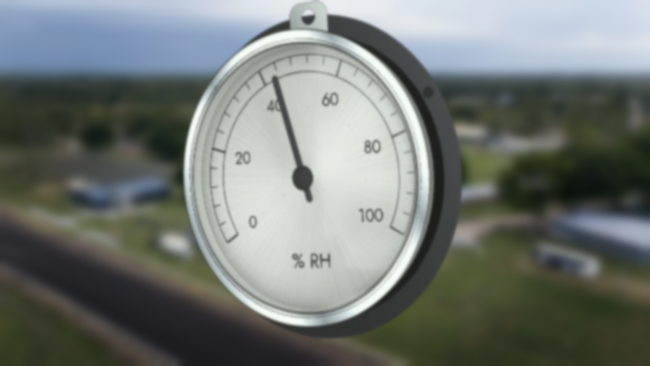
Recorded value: value=44 unit=%
